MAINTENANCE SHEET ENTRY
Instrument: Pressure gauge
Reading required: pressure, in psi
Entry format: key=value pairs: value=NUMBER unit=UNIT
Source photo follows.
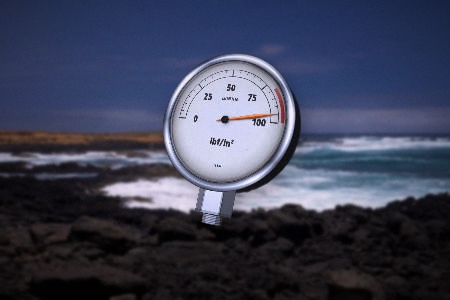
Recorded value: value=95 unit=psi
